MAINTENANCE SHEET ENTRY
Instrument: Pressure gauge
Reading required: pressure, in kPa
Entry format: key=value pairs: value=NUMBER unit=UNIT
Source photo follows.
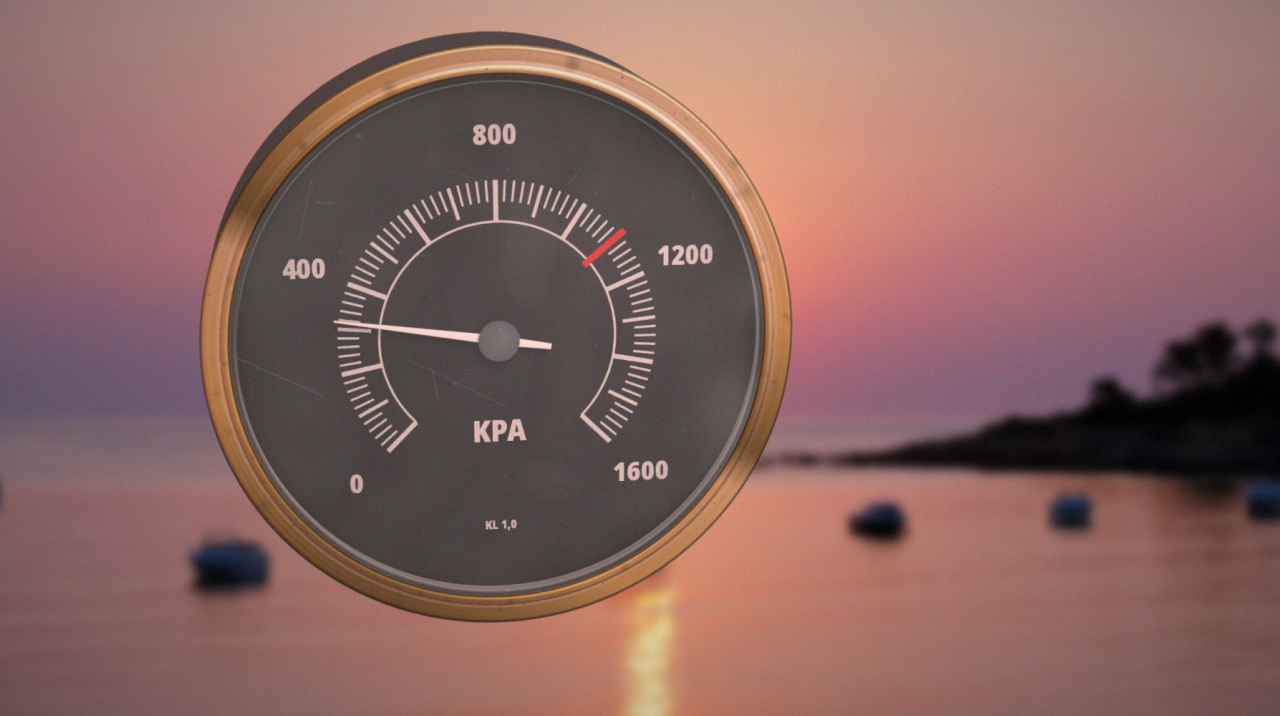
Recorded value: value=320 unit=kPa
